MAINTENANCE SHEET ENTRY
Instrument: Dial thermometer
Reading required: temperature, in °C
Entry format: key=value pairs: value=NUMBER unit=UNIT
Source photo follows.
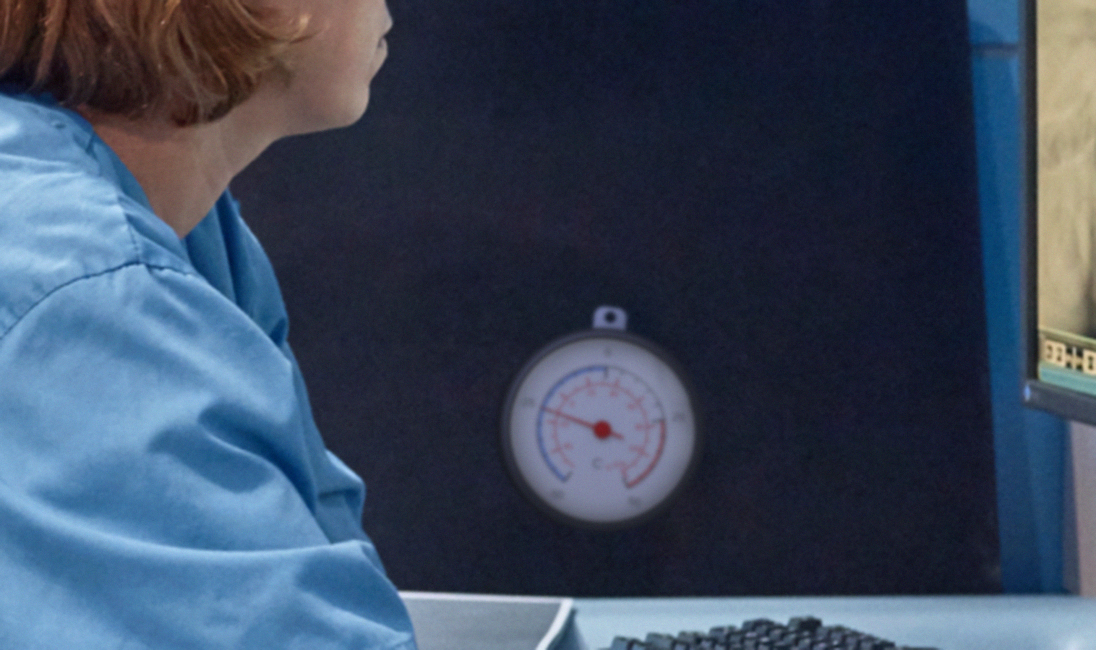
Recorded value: value=-25 unit=°C
